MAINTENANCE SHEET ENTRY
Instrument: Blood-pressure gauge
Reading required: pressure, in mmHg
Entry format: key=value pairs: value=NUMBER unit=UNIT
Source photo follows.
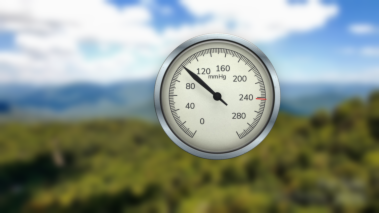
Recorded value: value=100 unit=mmHg
